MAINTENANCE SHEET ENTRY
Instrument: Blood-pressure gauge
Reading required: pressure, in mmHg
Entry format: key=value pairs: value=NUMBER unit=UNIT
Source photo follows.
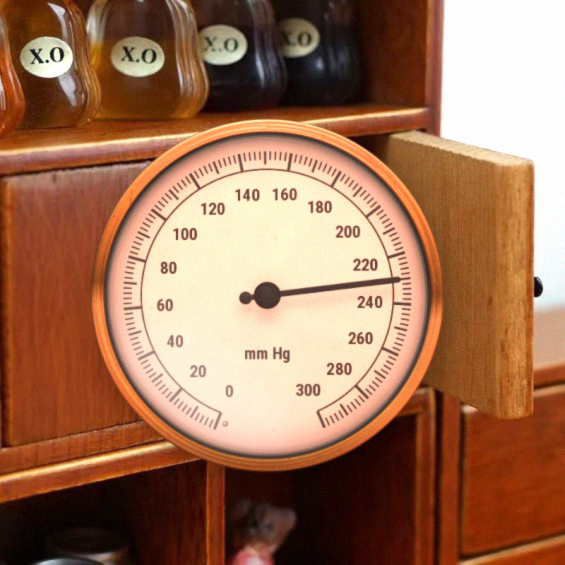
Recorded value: value=230 unit=mmHg
